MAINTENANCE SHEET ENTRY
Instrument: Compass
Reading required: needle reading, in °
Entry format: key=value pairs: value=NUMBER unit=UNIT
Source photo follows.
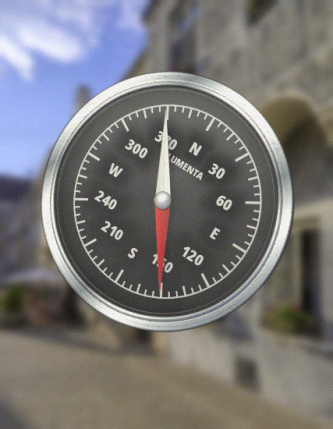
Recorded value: value=150 unit=°
